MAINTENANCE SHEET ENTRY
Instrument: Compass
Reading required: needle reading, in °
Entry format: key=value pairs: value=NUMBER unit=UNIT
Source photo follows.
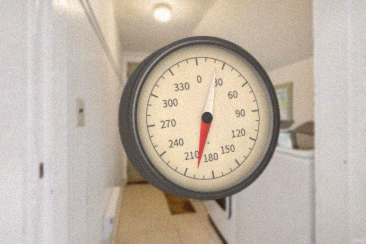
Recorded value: value=200 unit=°
